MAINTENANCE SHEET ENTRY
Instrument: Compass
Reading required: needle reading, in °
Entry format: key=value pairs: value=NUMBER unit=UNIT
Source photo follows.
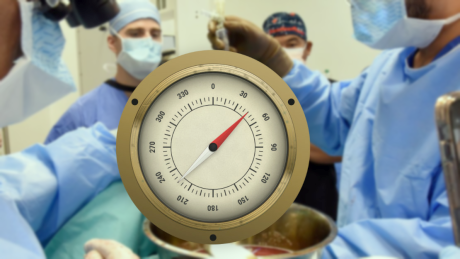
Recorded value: value=45 unit=°
